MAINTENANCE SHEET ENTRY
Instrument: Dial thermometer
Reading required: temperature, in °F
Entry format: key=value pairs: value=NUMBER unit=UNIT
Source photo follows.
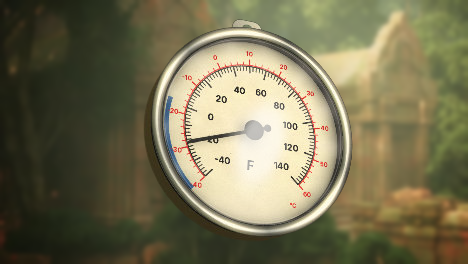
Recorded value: value=-20 unit=°F
